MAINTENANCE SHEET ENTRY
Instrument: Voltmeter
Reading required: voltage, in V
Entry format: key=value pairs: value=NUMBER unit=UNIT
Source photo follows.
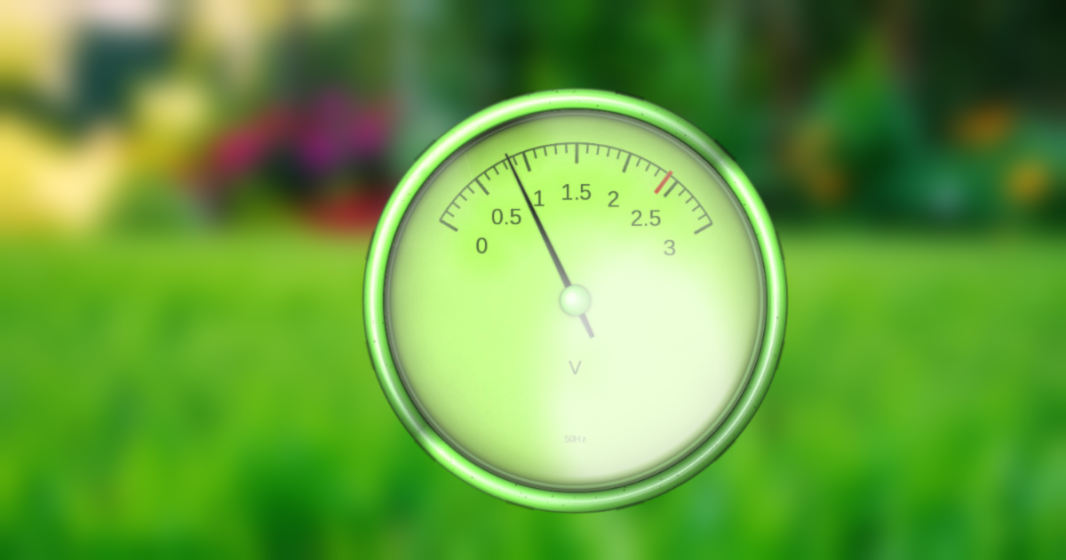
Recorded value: value=0.85 unit=V
